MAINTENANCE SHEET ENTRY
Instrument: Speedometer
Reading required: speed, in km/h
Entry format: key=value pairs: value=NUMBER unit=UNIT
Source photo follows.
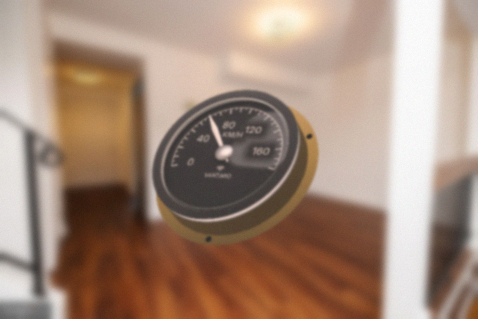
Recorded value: value=60 unit=km/h
